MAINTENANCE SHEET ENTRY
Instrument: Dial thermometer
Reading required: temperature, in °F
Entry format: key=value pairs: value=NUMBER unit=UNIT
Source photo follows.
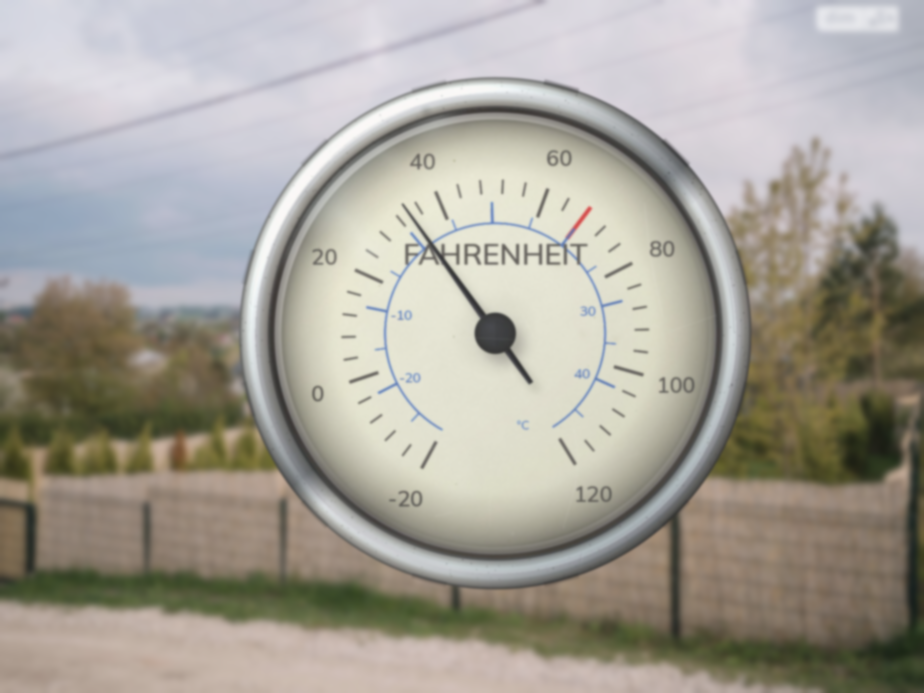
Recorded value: value=34 unit=°F
